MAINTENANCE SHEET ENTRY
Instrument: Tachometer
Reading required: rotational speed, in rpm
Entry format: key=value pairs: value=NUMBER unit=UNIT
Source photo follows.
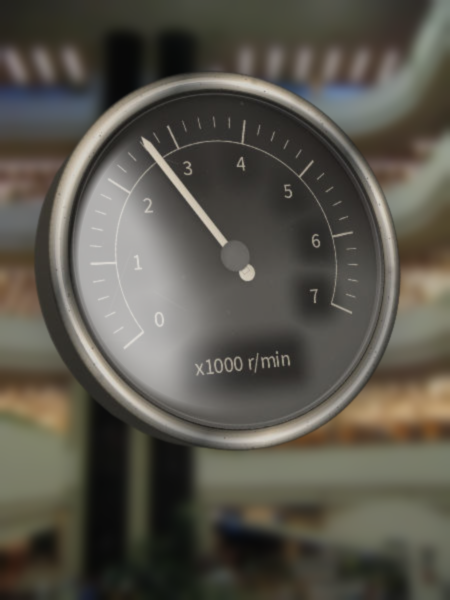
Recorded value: value=2600 unit=rpm
